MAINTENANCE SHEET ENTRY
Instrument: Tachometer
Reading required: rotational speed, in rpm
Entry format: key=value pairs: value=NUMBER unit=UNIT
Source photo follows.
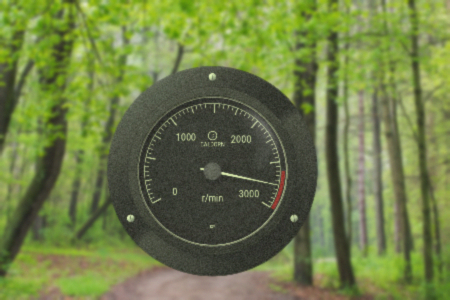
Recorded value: value=2750 unit=rpm
